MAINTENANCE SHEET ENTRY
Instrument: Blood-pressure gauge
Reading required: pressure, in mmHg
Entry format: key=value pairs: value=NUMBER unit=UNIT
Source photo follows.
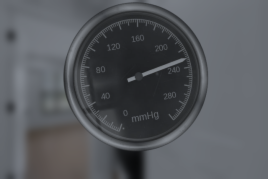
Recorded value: value=230 unit=mmHg
